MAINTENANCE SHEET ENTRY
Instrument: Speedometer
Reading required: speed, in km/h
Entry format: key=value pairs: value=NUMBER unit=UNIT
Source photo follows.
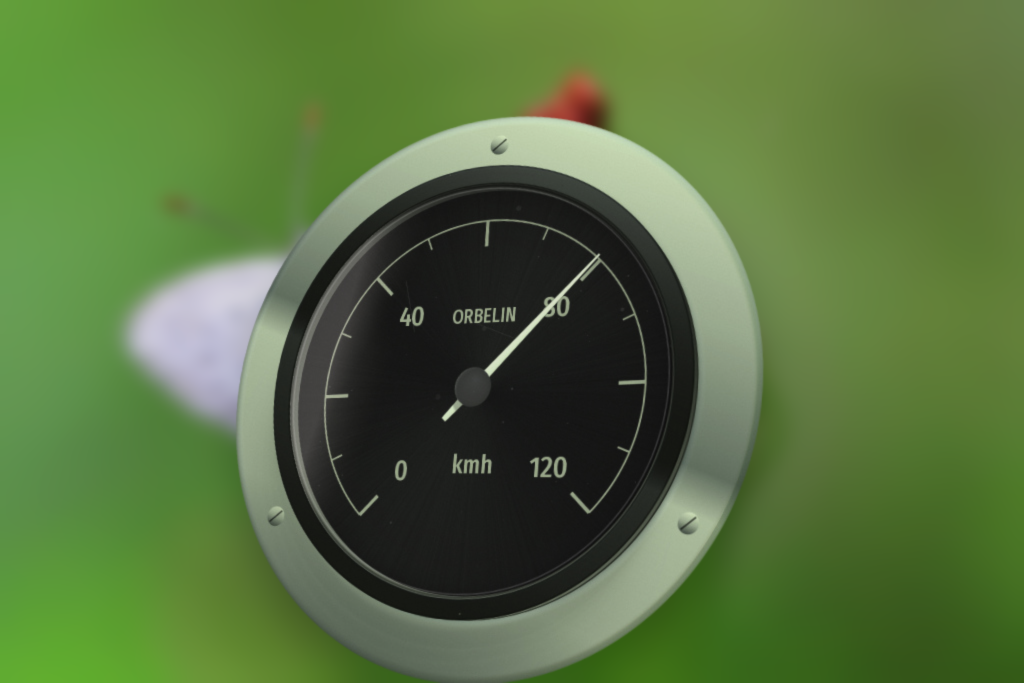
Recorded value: value=80 unit=km/h
